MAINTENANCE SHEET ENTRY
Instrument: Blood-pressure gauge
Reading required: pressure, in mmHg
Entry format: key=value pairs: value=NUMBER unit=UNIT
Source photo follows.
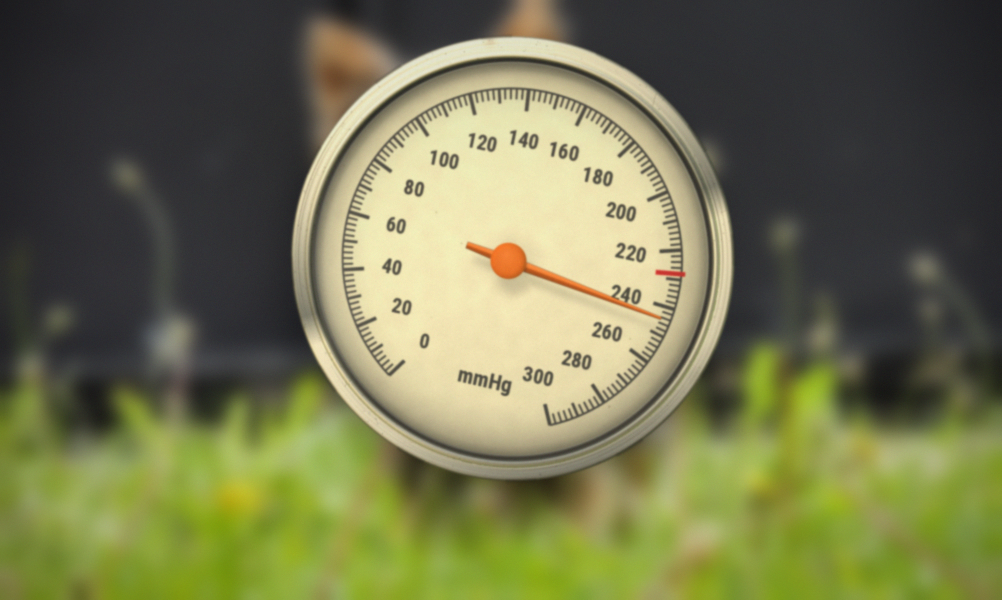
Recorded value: value=244 unit=mmHg
